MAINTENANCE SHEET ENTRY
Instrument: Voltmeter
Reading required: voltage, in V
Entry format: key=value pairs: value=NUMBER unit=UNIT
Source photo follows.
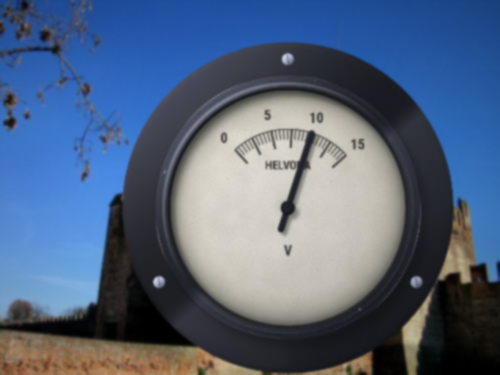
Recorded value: value=10 unit=V
